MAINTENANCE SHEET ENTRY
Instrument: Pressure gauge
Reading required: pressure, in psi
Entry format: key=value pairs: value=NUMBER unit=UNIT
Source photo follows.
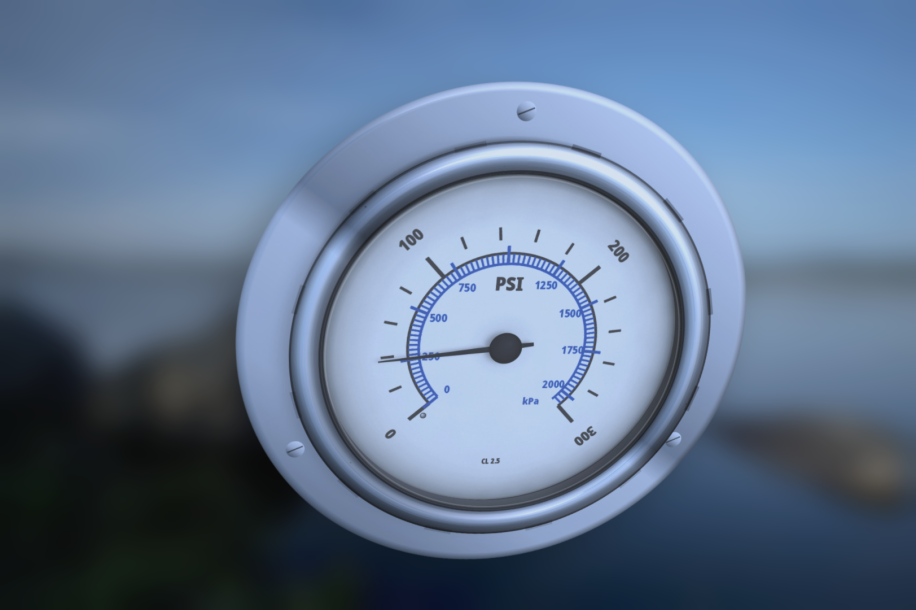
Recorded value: value=40 unit=psi
